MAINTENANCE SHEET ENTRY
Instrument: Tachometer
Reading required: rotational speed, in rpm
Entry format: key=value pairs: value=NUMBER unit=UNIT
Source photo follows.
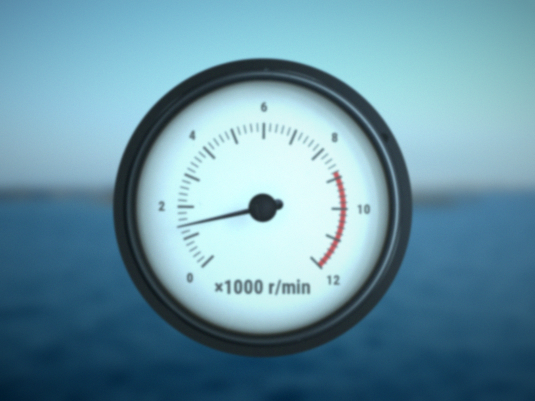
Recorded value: value=1400 unit=rpm
